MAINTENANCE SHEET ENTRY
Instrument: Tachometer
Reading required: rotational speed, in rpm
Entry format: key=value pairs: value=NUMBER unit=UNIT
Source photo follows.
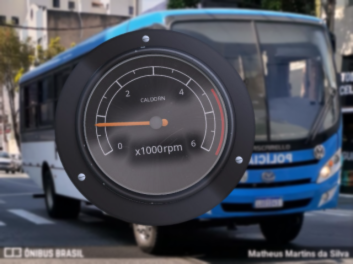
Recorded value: value=750 unit=rpm
